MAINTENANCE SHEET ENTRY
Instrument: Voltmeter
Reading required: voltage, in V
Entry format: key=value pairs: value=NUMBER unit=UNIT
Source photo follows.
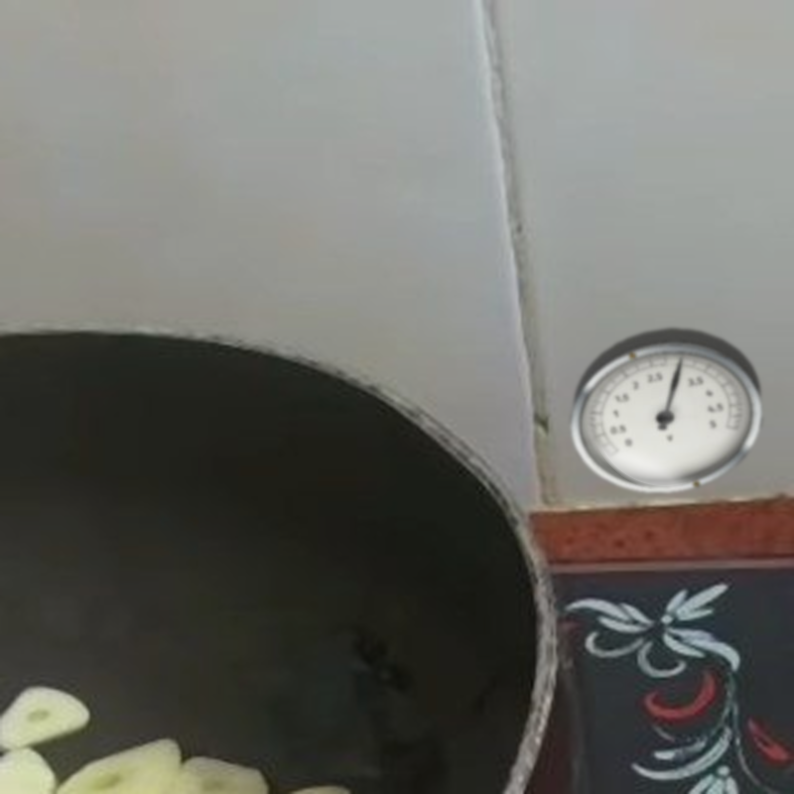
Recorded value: value=3 unit=V
